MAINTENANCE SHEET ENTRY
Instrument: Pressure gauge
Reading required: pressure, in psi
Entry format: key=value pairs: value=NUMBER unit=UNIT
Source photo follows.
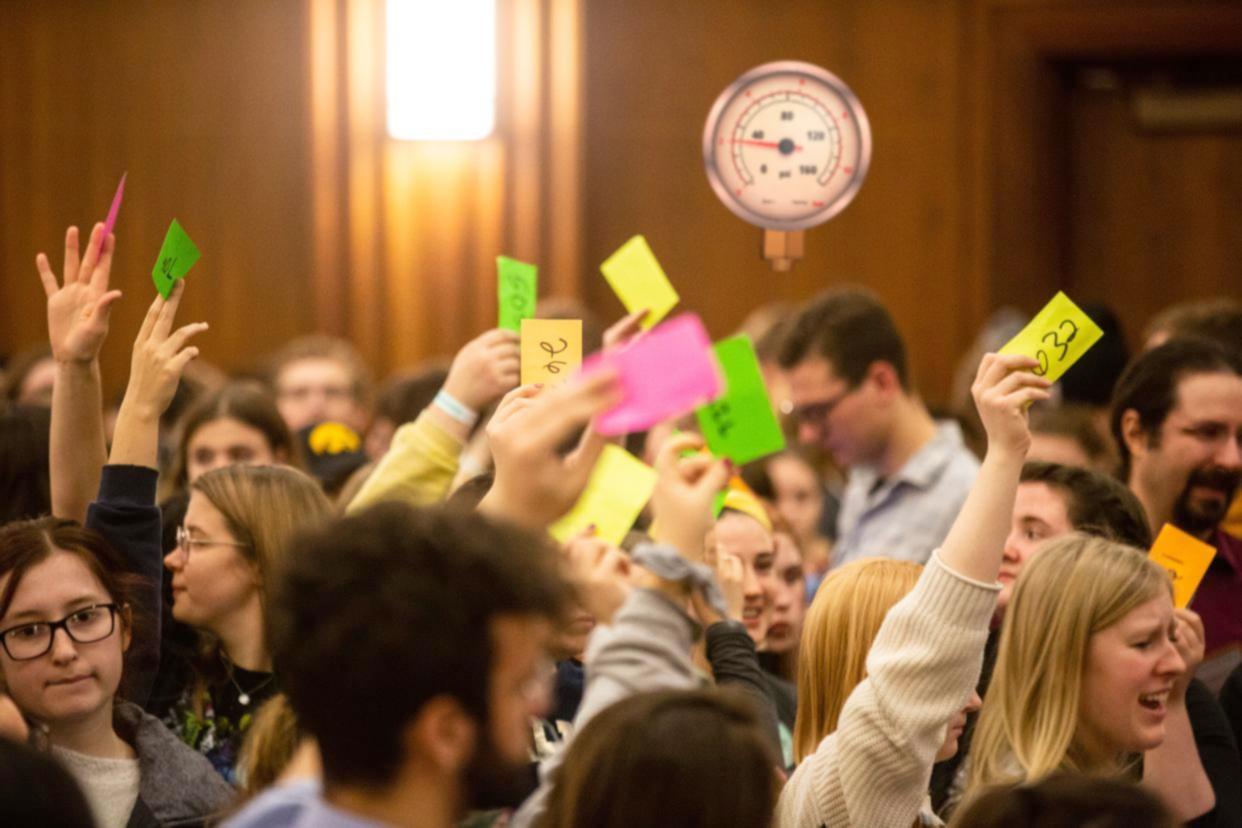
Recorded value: value=30 unit=psi
